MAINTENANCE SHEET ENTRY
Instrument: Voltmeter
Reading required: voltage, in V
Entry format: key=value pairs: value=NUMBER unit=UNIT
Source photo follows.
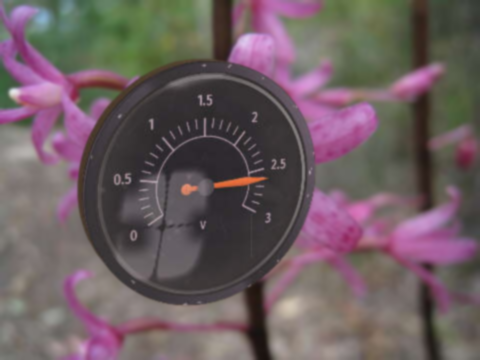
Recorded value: value=2.6 unit=V
